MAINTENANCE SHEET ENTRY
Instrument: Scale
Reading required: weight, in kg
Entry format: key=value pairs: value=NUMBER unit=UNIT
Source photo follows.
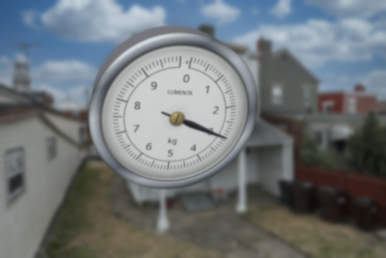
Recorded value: value=3 unit=kg
